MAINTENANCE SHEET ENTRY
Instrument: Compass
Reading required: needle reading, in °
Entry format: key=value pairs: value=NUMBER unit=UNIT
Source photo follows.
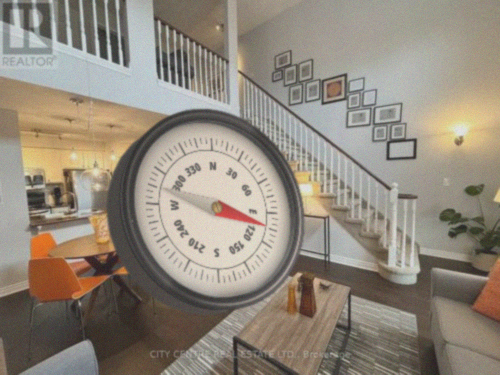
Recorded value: value=105 unit=°
